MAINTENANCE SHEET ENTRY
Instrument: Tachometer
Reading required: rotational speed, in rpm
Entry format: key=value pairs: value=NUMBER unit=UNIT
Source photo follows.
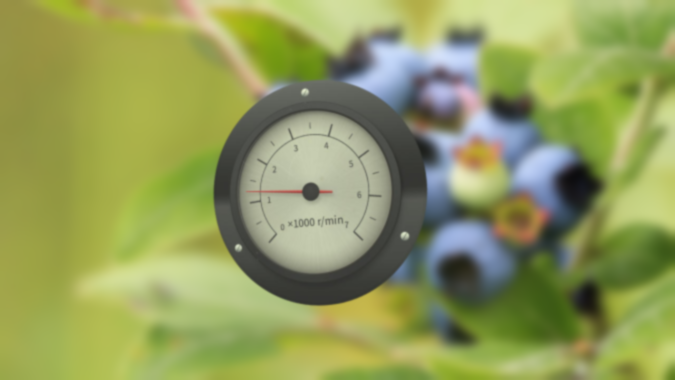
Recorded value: value=1250 unit=rpm
